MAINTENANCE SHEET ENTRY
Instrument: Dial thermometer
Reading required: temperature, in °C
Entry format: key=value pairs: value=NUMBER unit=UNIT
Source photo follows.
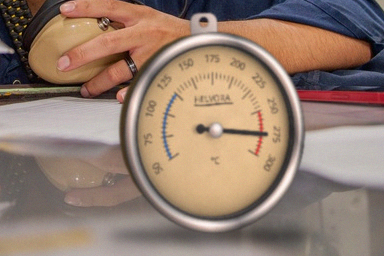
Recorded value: value=275 unit=°C
